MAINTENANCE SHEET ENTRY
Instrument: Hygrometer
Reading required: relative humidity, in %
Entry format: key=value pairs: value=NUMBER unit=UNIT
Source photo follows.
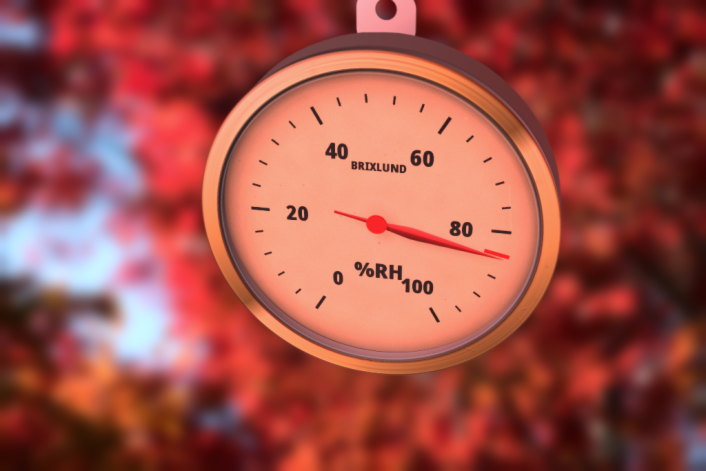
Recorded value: value=84 unit=%
